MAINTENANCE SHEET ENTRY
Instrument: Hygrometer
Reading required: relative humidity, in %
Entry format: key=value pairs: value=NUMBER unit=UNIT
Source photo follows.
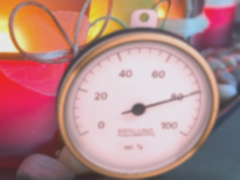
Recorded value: value=80 unit=%
